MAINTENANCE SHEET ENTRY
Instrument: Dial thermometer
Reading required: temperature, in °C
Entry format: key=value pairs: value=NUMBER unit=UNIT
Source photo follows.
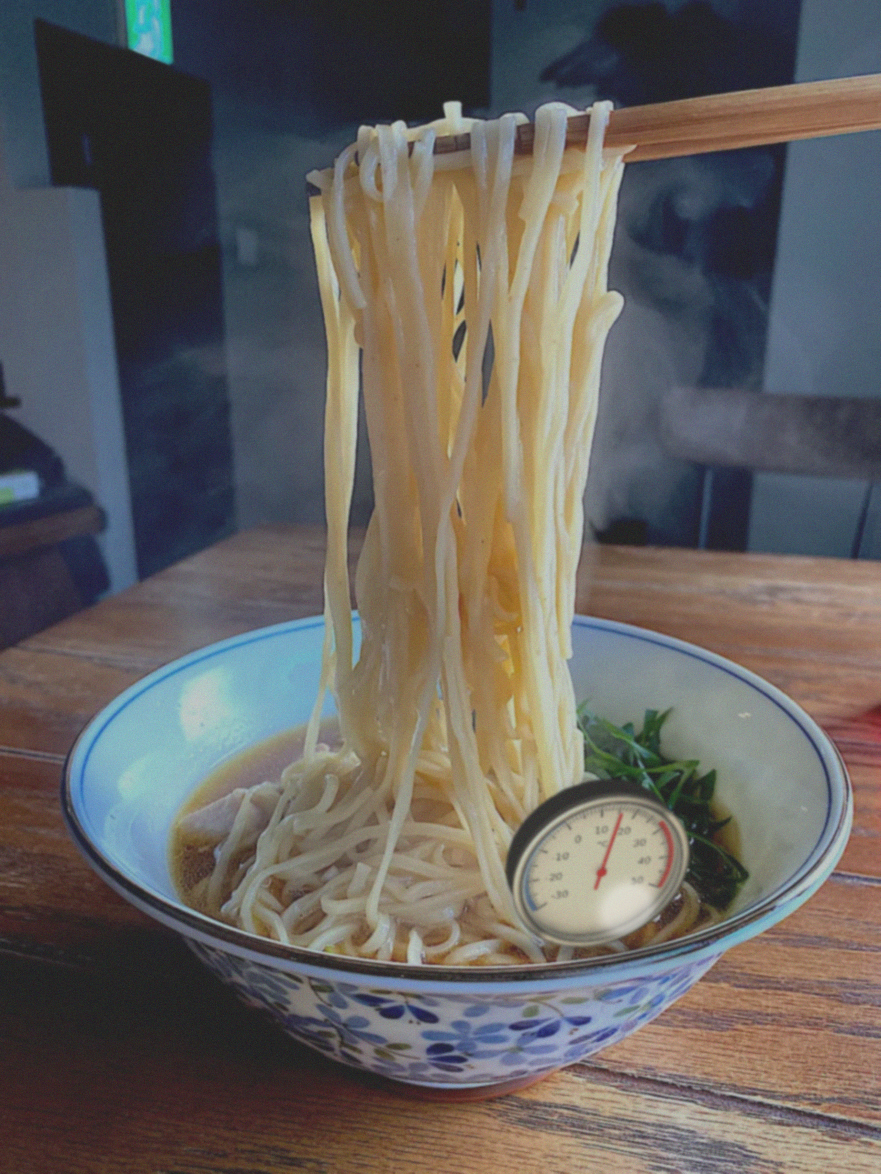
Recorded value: value=15 unit=°C
